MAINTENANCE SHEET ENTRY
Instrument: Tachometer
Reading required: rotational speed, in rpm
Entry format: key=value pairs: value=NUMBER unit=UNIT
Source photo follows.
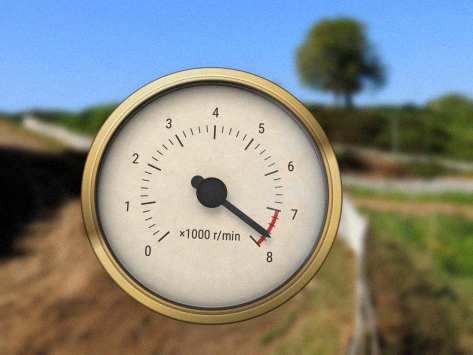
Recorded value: value=7700 unit=rpm
